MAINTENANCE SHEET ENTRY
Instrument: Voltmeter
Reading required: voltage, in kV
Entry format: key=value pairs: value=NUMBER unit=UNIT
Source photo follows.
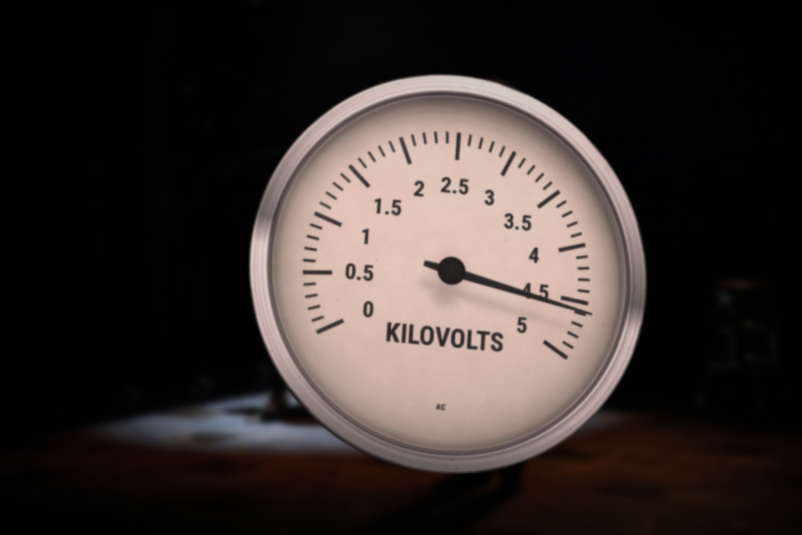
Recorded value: value=4.6 unit=kV
